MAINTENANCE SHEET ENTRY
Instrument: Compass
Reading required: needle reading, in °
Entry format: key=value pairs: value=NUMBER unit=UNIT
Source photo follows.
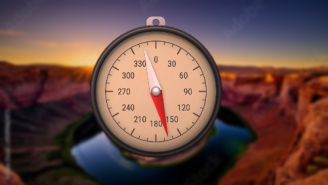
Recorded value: value=165 unit=°
